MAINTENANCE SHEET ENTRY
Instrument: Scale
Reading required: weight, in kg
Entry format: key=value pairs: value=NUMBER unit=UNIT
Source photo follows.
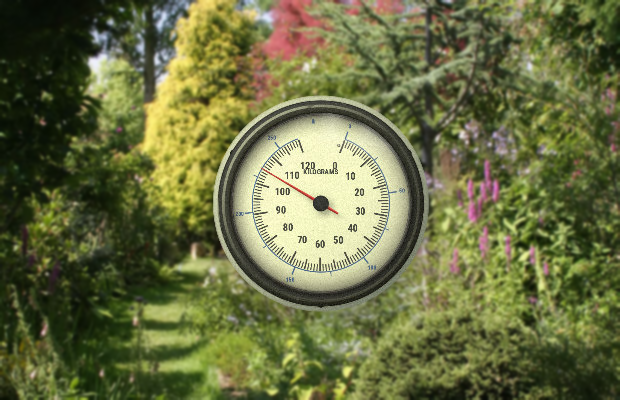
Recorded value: value=105 unit=kg
